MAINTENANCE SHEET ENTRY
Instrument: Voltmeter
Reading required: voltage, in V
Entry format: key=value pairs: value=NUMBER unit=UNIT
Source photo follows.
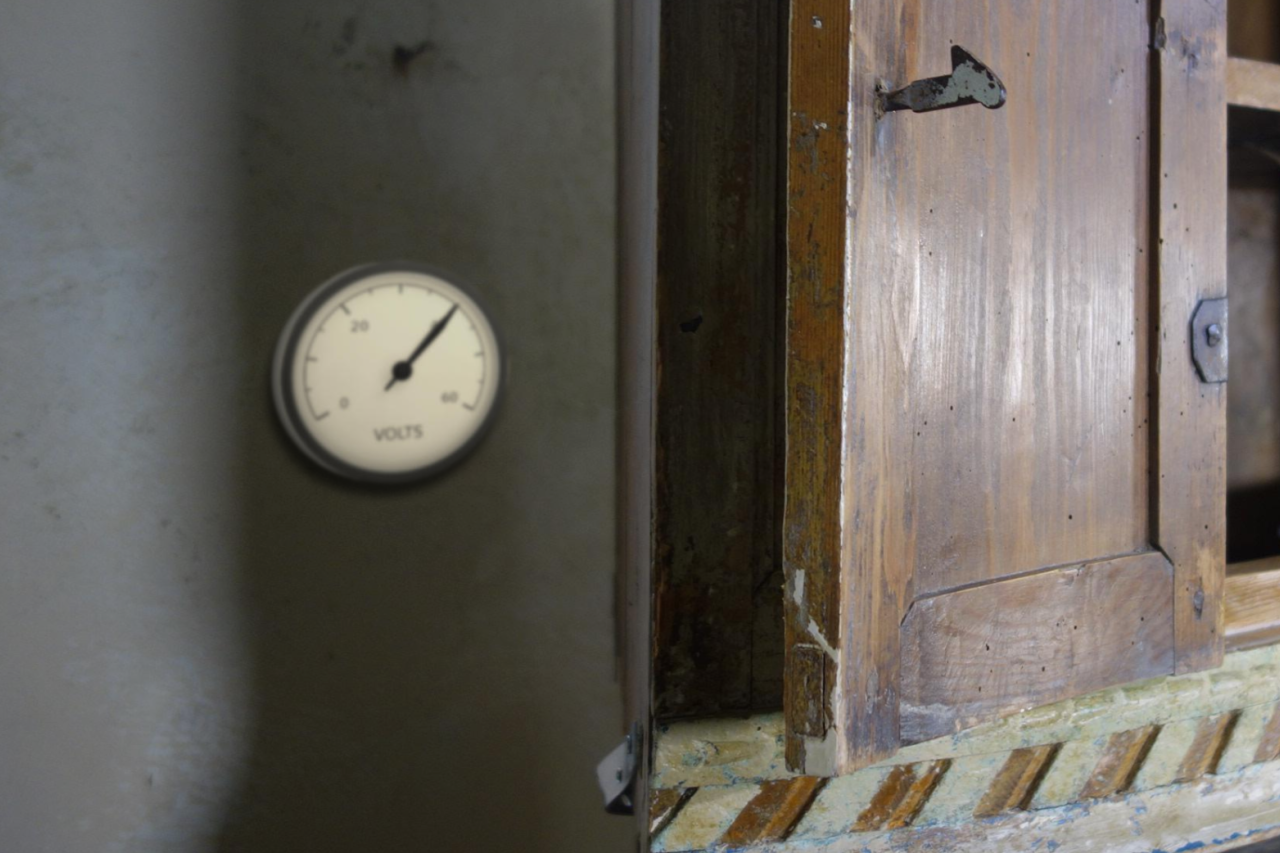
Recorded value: value=40 unit=V
